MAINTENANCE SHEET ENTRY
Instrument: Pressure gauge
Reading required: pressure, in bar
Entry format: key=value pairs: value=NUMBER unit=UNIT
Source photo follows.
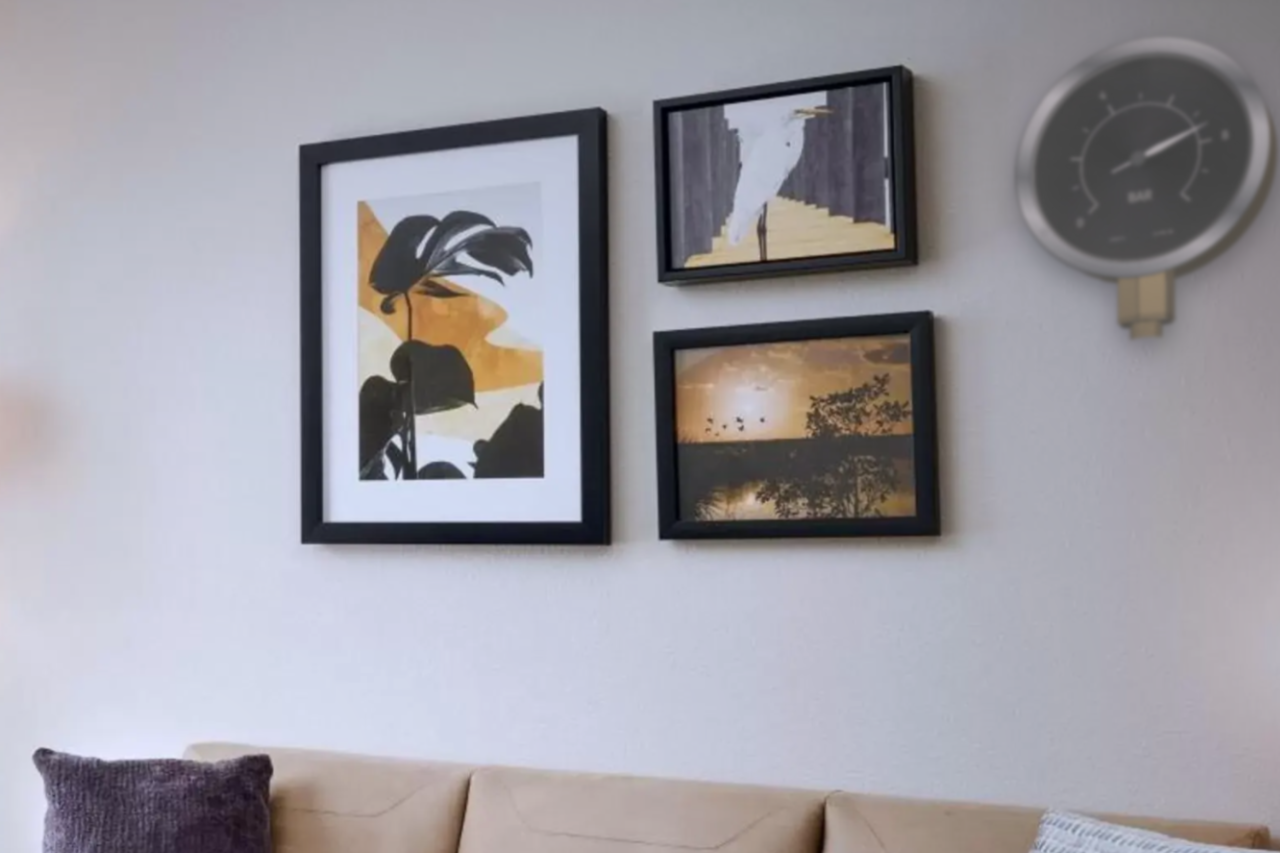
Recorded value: value=7.5 unit=bar
